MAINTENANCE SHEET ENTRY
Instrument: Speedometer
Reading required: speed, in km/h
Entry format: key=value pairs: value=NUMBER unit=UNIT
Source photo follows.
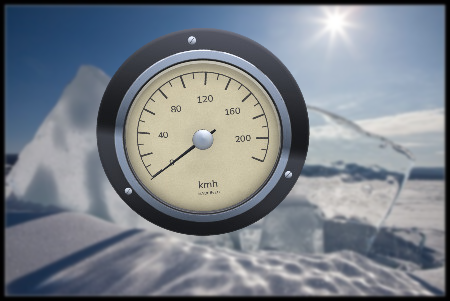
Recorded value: value=0 unit=km/h
